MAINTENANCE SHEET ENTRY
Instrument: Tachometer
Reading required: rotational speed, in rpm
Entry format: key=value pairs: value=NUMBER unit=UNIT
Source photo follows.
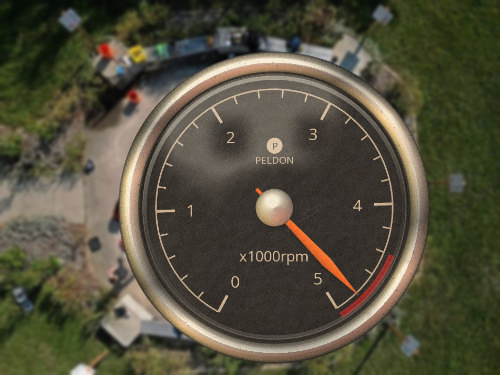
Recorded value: value=4800 unit=rpm
